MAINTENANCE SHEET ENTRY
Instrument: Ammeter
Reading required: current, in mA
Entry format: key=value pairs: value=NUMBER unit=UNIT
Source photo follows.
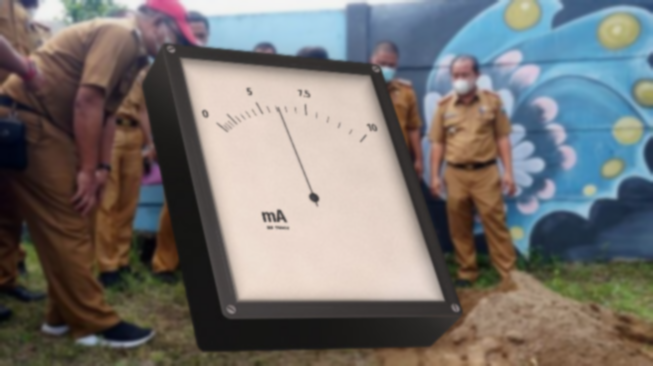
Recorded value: value=6 unit=mA
